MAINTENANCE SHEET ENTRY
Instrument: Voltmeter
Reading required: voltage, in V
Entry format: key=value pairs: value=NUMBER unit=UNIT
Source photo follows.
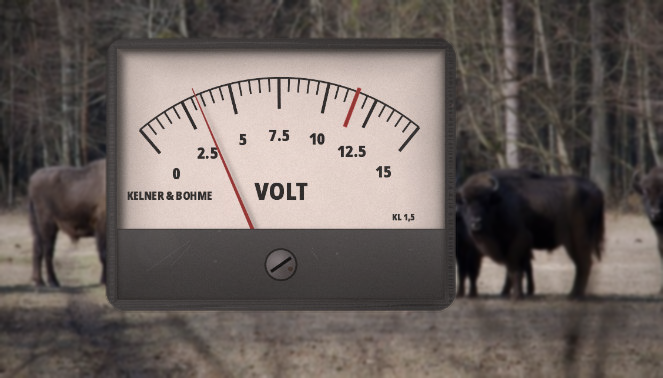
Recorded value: value=3.25 unit=V
